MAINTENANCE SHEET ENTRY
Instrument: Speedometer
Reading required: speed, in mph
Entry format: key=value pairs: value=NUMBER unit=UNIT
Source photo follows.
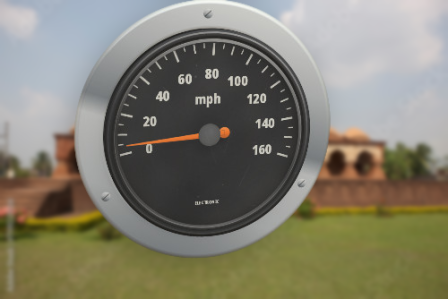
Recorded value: value=5 unit=mph
